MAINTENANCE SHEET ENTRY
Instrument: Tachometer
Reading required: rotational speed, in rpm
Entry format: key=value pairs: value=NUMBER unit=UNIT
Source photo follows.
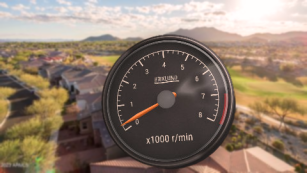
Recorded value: value=200 unit=rpm
